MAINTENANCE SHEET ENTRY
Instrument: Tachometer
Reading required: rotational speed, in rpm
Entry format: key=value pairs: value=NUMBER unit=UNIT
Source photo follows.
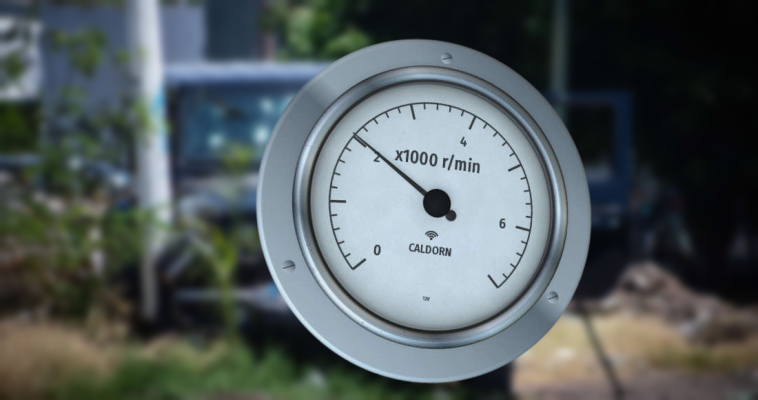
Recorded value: value=2000 unit=rpm
